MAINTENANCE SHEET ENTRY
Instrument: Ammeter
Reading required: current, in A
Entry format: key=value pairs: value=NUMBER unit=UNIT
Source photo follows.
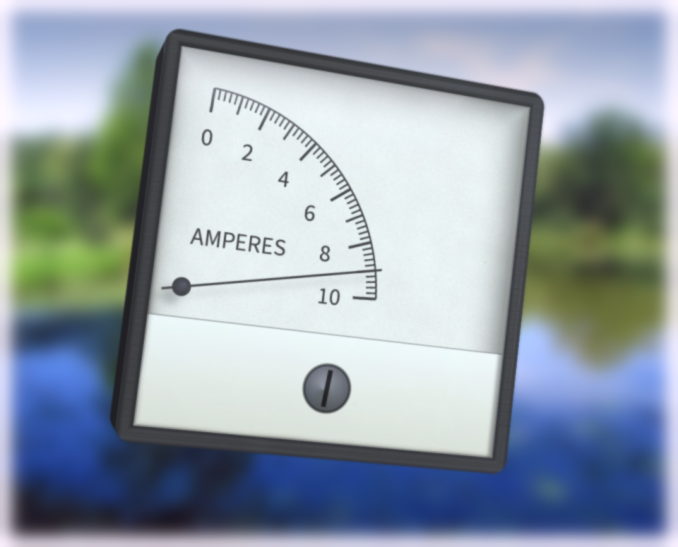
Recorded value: value=9 unit=A
